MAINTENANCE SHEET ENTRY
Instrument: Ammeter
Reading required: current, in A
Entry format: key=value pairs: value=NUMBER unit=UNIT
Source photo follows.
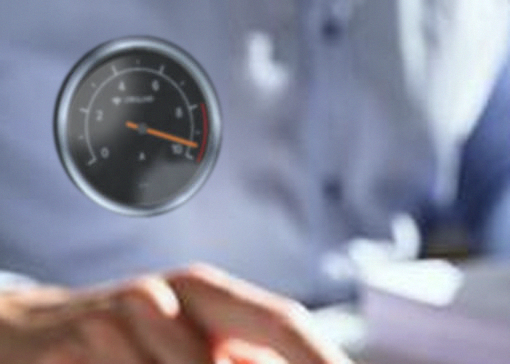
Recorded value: value=9.5 unit=A
